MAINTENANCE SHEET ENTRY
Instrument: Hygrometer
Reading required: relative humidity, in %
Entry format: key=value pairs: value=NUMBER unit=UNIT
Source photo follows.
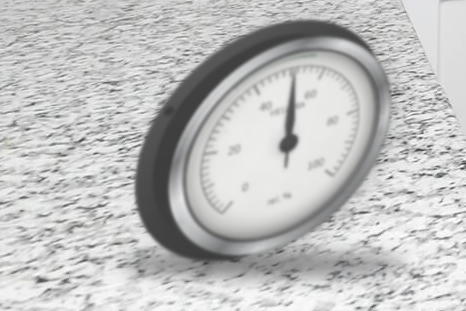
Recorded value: value=50 unit=%
